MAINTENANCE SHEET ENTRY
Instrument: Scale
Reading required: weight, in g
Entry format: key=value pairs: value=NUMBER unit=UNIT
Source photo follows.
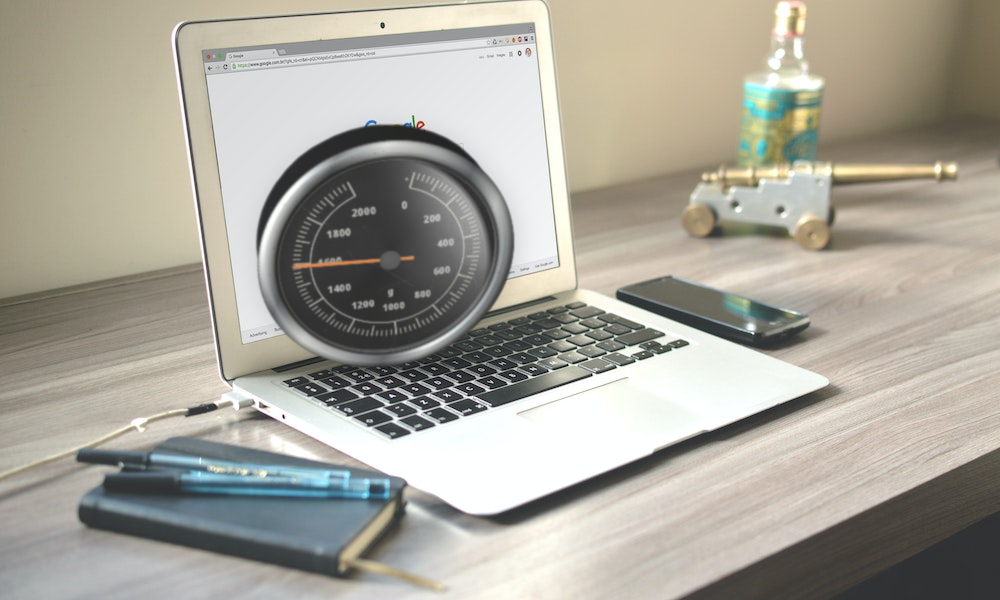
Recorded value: value=1600 unit=g
